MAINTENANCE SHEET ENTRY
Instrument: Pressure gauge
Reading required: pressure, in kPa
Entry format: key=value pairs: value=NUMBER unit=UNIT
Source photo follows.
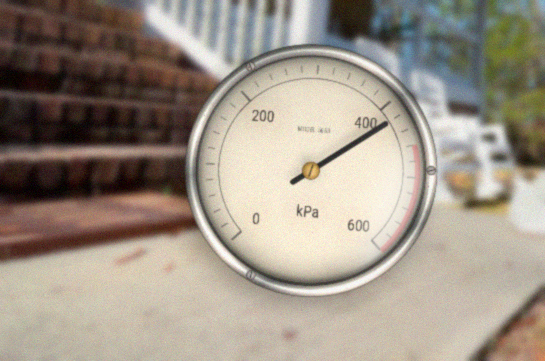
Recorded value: value=420 unit=kPa
